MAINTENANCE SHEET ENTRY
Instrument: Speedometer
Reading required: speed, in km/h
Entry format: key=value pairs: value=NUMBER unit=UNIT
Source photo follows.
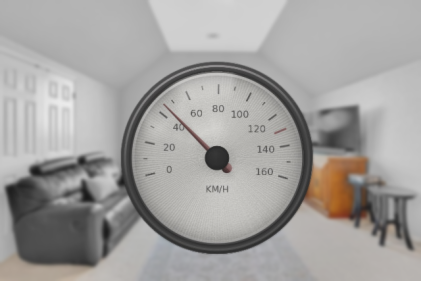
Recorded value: value=45 unit=km/h
